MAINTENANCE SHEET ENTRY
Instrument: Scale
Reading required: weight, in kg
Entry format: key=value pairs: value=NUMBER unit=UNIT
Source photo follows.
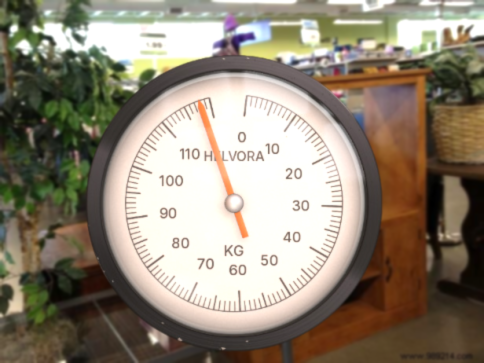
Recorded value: value=118 unit=kg
